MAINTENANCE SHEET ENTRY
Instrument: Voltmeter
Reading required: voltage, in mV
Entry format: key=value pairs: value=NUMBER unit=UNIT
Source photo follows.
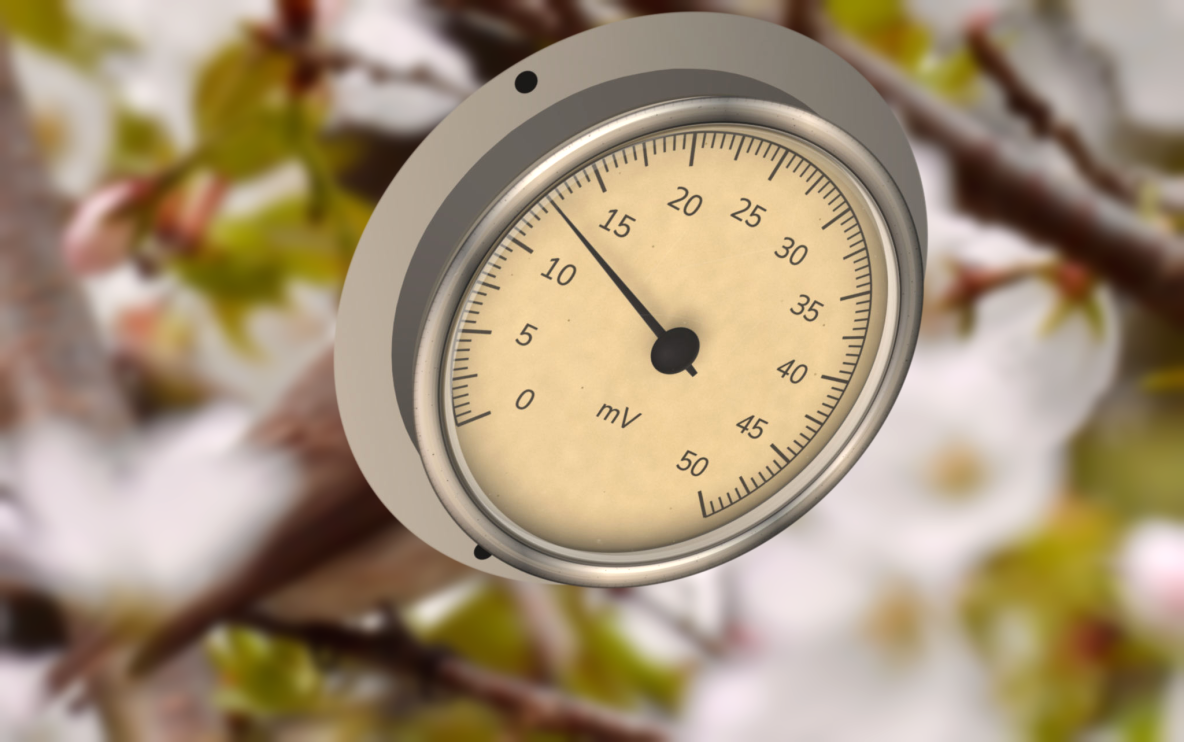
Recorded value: value=12.5 unit=mV
